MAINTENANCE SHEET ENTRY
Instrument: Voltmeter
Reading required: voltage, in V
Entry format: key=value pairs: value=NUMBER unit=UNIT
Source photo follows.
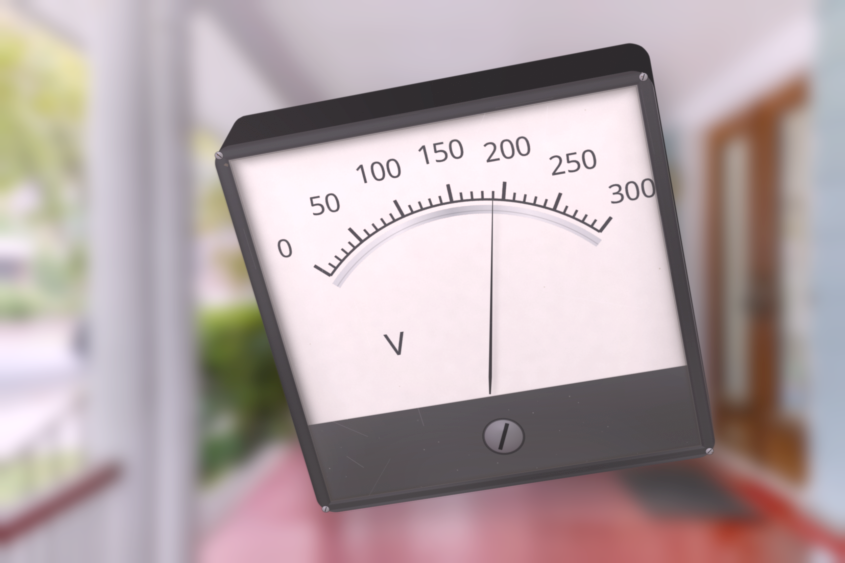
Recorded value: value=190 unit=V
